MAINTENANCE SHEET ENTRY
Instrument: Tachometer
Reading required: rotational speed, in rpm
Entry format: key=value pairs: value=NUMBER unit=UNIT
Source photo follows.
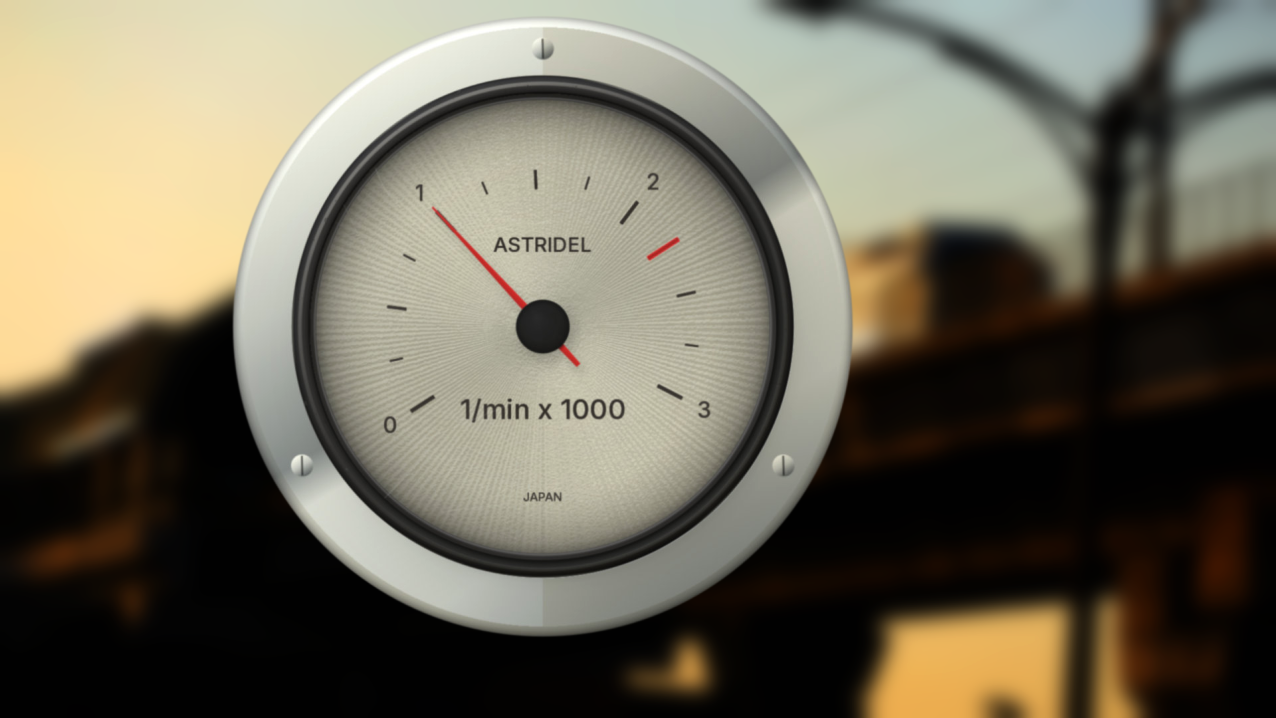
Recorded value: value=1000 unit=rpm
